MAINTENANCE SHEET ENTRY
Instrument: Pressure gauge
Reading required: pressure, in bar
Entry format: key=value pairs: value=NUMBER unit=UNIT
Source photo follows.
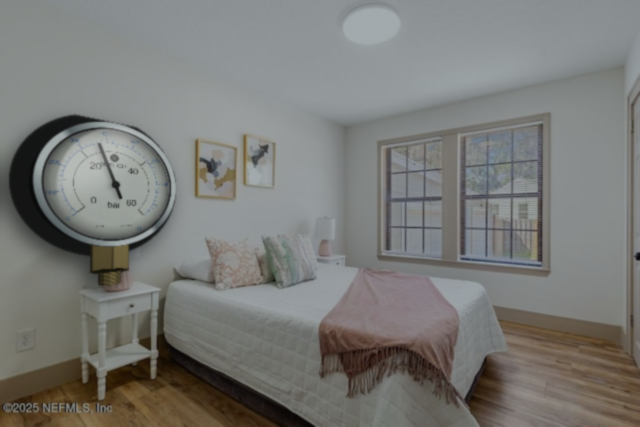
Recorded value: value=25 unit=bar
